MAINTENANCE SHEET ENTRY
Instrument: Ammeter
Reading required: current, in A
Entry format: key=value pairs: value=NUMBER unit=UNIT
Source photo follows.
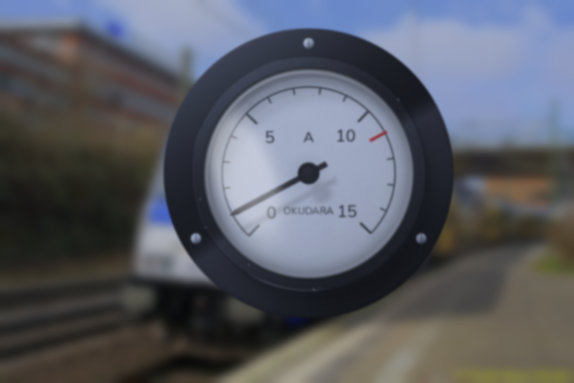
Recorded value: value=1 unit=A
